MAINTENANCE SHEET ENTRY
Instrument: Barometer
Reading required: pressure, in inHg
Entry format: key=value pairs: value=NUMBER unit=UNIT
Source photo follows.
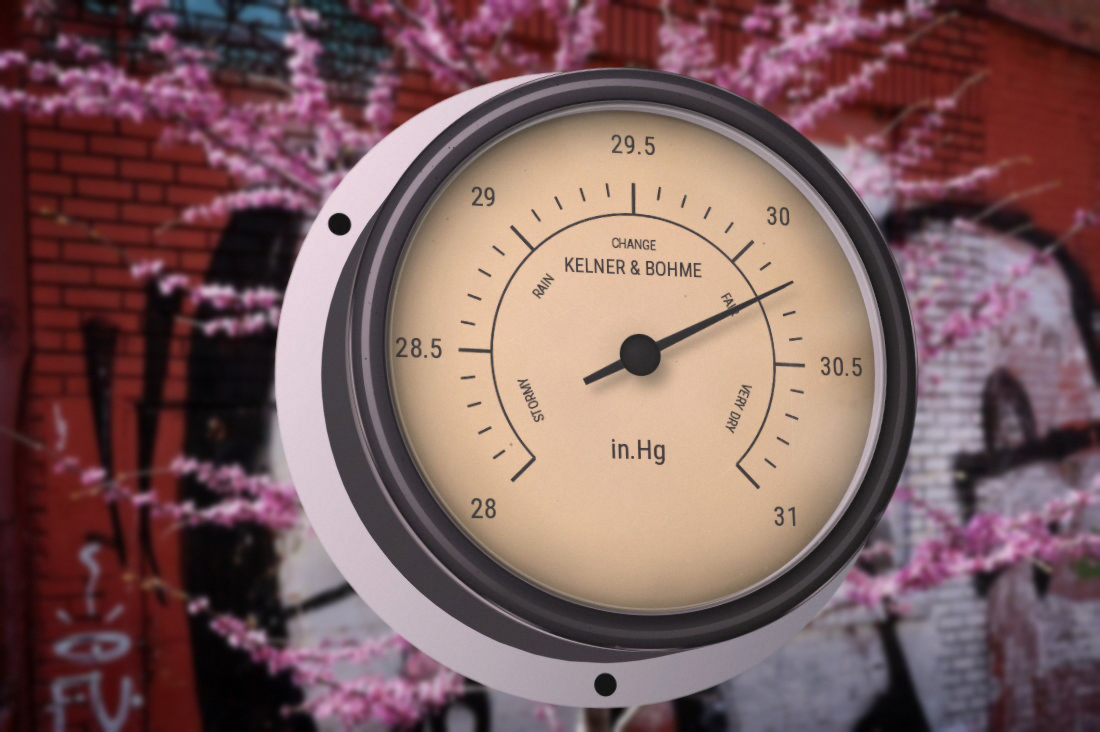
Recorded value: value=30.2 unit=inHg
